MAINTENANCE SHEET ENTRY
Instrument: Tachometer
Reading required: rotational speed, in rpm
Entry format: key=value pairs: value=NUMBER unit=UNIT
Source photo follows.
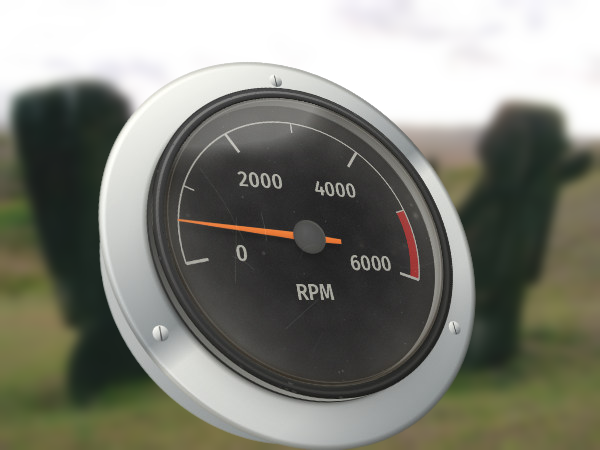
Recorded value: value=500 unit=rpm
